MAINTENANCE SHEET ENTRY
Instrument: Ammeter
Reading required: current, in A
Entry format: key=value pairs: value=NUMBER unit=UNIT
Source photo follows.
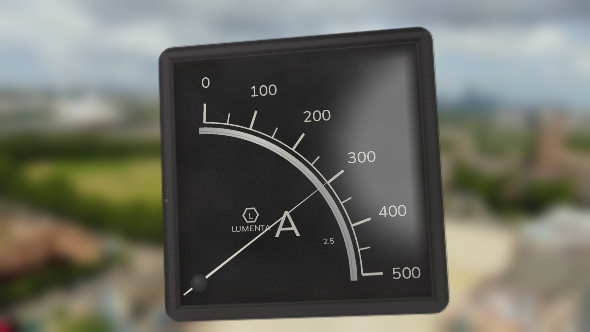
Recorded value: value=300 unit=A
